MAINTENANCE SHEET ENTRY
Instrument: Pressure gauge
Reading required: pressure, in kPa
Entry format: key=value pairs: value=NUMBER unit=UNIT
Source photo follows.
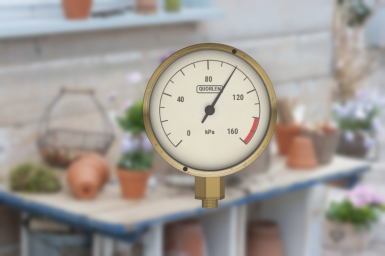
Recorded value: value=100 unit=kPa
